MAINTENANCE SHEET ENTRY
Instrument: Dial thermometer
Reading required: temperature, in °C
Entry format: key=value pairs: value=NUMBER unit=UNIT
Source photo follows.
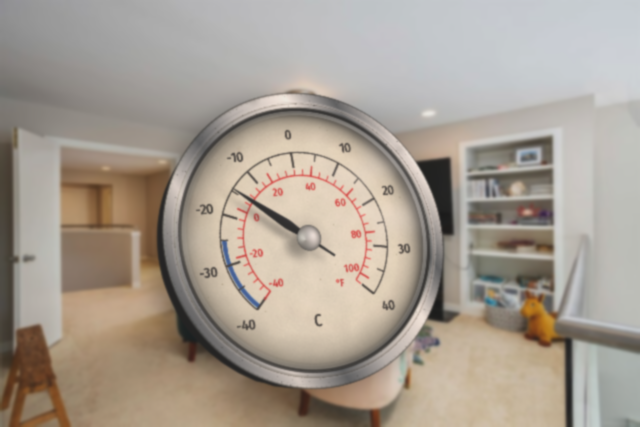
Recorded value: value=-15 unit=°C
